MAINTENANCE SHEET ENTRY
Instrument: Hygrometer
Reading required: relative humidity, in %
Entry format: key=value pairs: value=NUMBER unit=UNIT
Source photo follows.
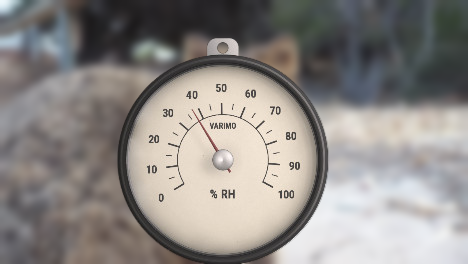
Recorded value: value=37.5 unit=%
